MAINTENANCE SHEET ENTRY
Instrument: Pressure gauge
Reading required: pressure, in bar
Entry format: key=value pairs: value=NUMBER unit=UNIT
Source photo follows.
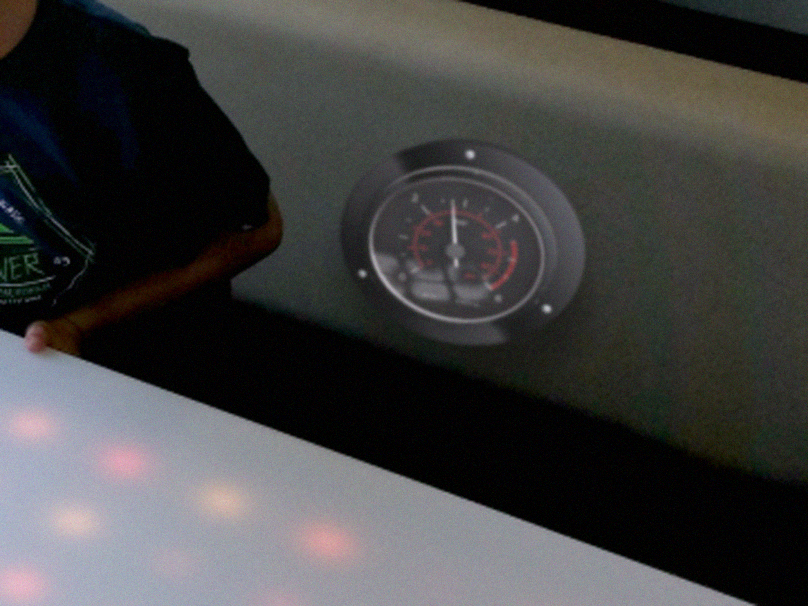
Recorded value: value=2.75 unit=bar
